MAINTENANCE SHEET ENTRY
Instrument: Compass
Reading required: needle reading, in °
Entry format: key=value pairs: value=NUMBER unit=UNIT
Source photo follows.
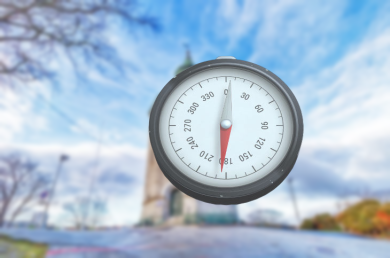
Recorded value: value=185 unit=°
